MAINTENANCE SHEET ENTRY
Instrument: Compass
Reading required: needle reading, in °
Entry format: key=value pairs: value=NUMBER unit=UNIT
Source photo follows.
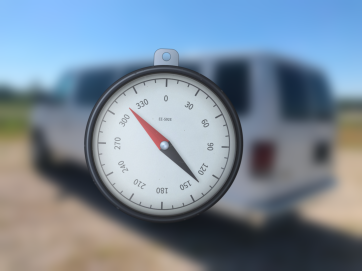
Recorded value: value=315 unit=°
